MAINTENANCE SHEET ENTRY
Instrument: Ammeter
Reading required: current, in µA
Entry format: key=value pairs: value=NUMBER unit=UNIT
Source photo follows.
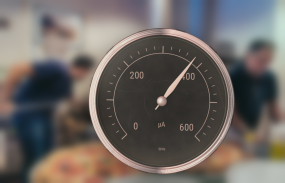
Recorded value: value=380 unit=µA
